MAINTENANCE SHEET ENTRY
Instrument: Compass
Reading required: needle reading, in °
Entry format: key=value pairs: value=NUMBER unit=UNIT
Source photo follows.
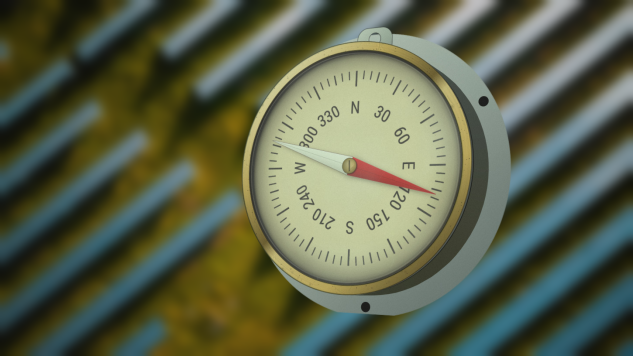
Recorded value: value=107.5 unit=°
